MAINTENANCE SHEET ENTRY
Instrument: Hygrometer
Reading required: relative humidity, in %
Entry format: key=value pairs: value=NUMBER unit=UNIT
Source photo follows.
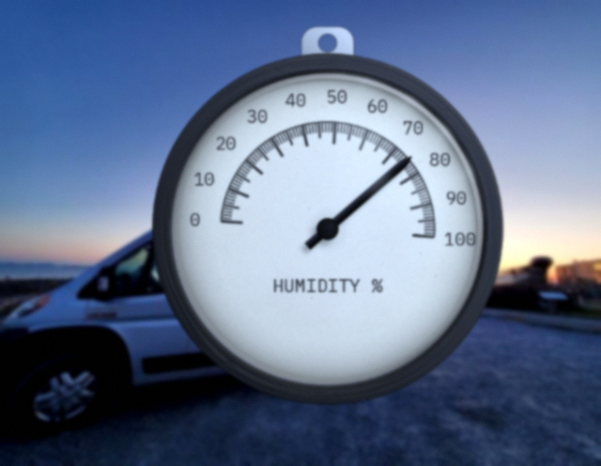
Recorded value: value=75 unit=%
